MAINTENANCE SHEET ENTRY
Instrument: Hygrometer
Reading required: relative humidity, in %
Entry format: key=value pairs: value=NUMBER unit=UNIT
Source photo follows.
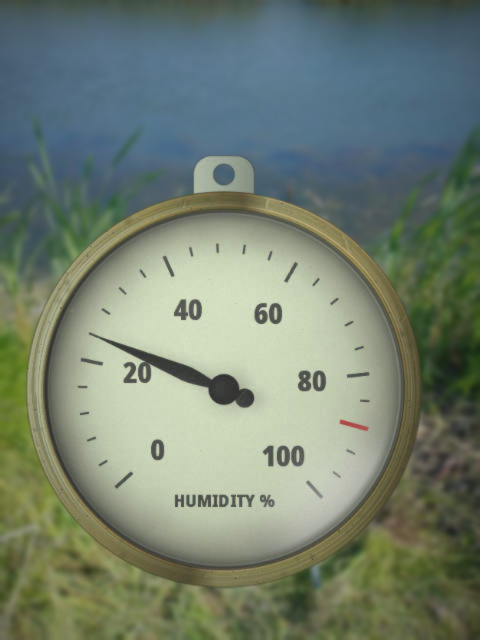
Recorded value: value=24 unit=%
